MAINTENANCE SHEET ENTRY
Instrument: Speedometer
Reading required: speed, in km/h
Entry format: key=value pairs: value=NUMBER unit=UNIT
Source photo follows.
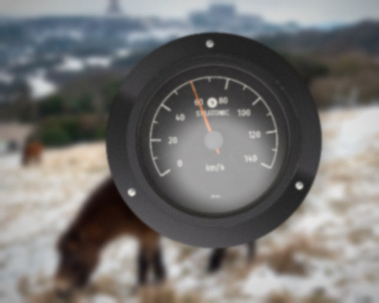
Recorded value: value=60 unit=km/h
